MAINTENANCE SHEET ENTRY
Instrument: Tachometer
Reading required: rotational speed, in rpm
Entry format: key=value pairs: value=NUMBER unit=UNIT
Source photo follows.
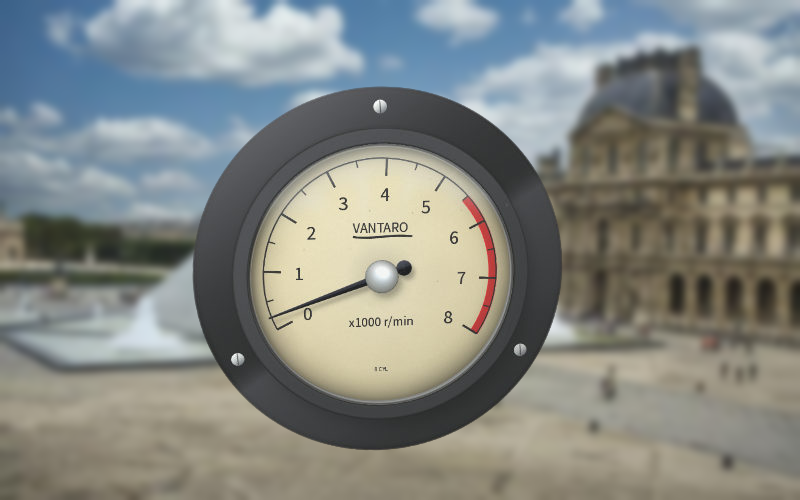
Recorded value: value=250 unit=rpm
